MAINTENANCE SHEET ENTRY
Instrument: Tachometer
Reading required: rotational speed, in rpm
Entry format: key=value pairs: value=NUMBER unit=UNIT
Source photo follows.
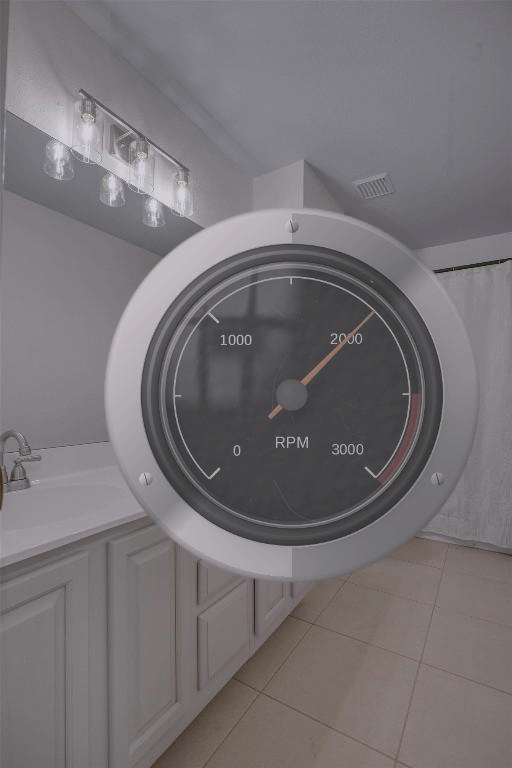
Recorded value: value=2000 unit=rpm
